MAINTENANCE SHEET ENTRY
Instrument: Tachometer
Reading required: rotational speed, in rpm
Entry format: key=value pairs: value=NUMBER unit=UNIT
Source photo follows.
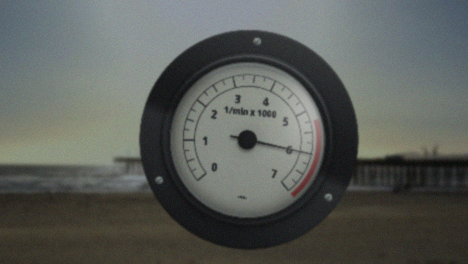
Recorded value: value=6000 unit=rpm
